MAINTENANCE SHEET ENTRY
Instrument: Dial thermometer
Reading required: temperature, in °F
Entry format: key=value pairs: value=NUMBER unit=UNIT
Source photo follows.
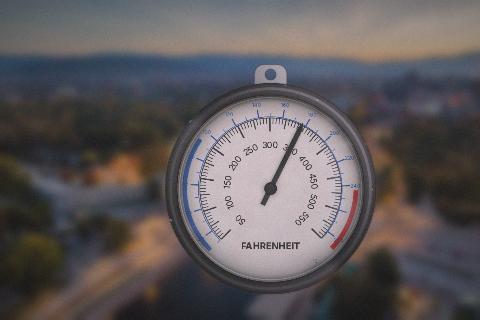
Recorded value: value=350 unit=°F
